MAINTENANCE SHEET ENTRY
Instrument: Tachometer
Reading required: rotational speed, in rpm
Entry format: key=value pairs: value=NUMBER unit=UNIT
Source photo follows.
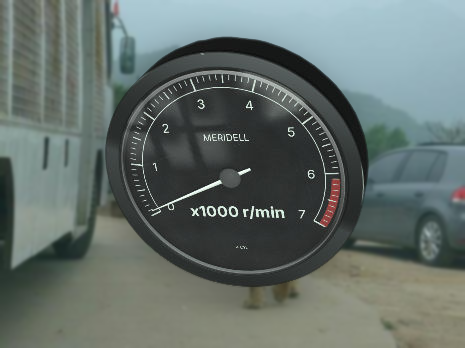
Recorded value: value=100 unit=rpm
